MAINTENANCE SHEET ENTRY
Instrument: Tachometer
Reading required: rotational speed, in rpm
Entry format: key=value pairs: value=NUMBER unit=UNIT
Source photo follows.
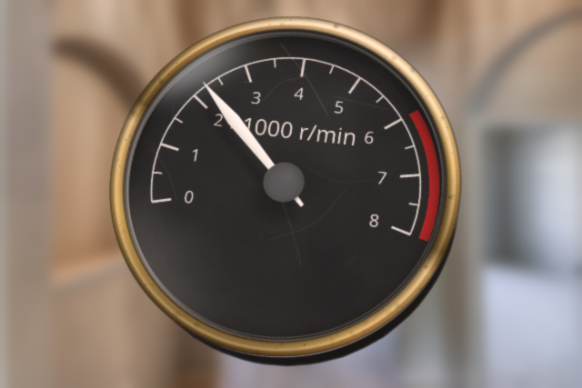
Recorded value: value=2250 unit=rpm
